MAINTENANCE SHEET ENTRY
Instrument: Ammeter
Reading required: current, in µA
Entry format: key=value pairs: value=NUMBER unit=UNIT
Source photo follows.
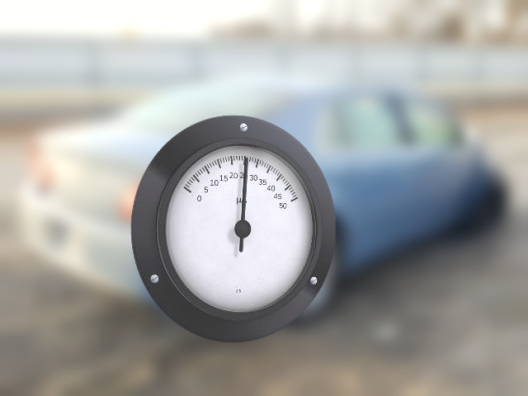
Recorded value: value=25 unit=µA
